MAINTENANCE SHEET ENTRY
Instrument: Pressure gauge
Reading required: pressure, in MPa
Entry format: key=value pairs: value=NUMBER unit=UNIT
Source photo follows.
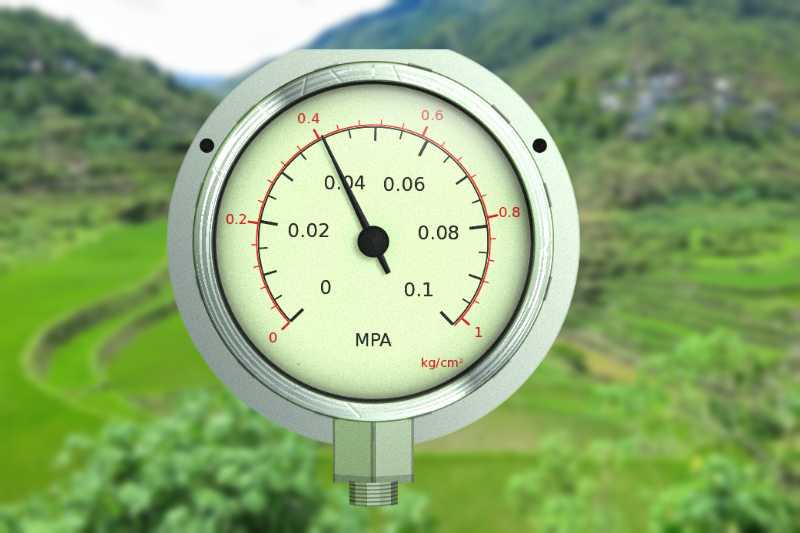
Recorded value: value=0.04 unit=MPa
